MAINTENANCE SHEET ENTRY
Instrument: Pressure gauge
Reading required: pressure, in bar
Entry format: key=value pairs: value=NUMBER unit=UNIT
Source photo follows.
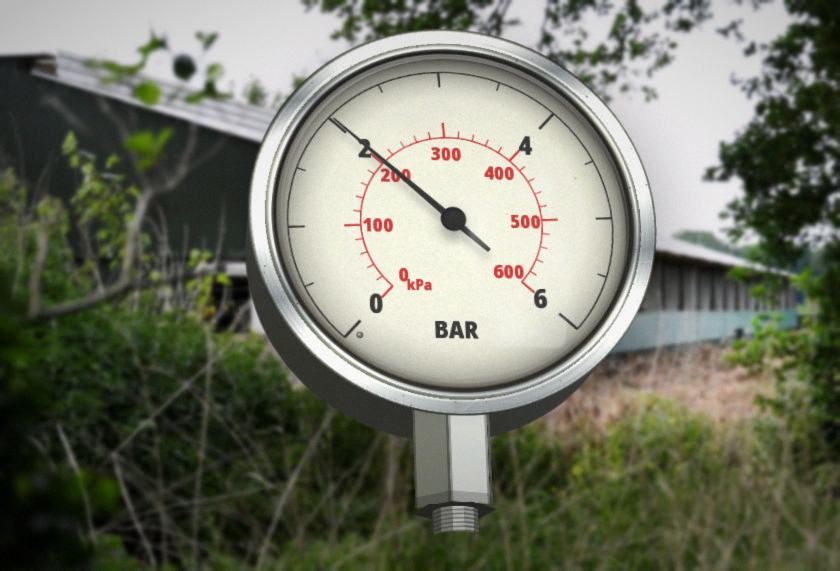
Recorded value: value=2 unit=bar
